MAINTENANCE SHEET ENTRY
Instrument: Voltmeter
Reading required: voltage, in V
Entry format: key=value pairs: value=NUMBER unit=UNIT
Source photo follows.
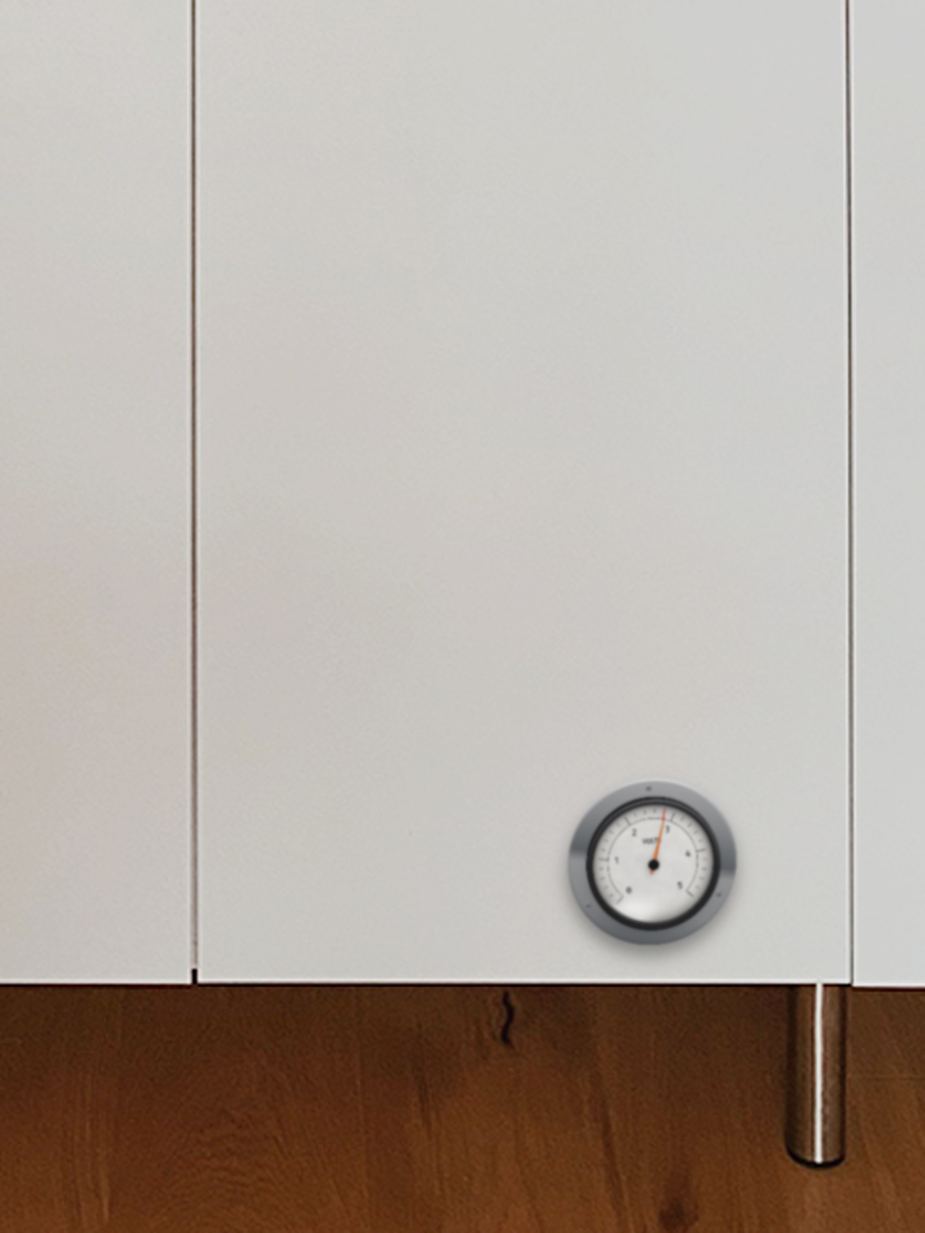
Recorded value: value=2.8 unit=V
